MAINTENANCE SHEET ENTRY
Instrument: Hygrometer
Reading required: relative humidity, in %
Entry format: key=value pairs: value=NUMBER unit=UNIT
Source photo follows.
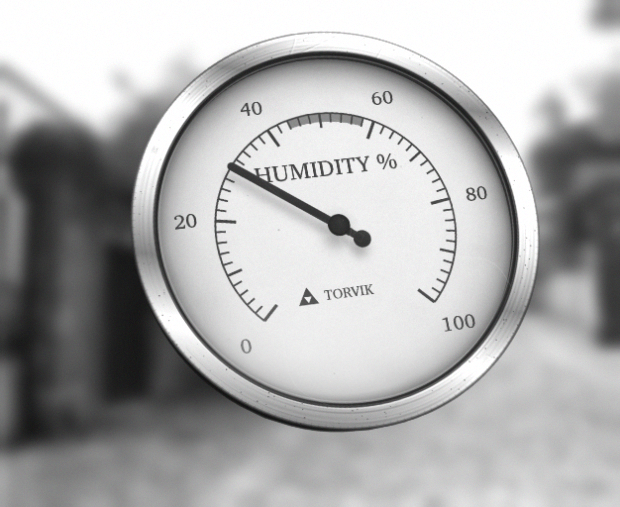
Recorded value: value=30 unit=%
